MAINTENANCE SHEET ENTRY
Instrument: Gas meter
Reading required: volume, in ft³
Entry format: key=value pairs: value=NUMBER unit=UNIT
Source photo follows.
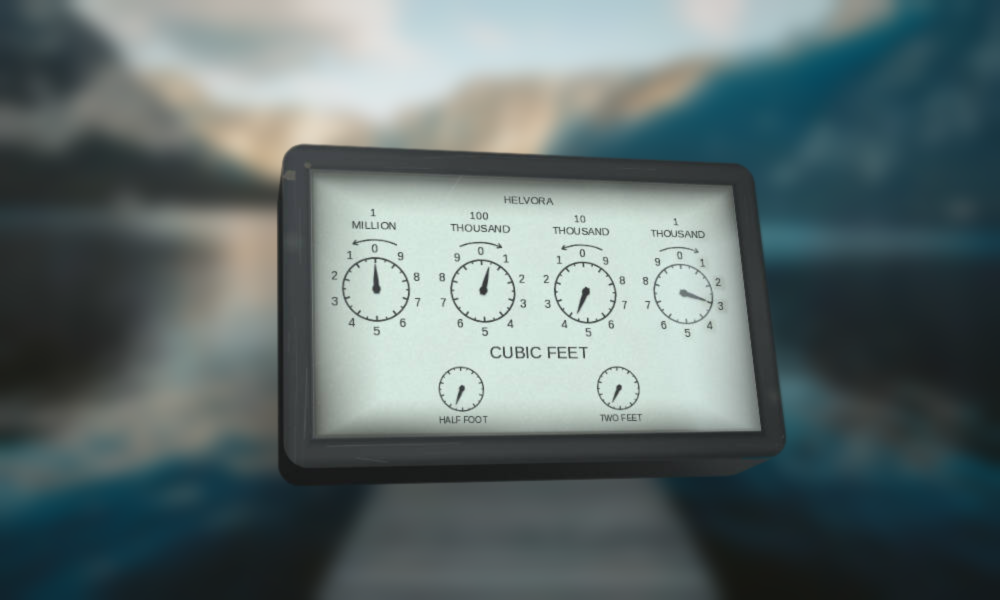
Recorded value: value=4300 unit=ft³
